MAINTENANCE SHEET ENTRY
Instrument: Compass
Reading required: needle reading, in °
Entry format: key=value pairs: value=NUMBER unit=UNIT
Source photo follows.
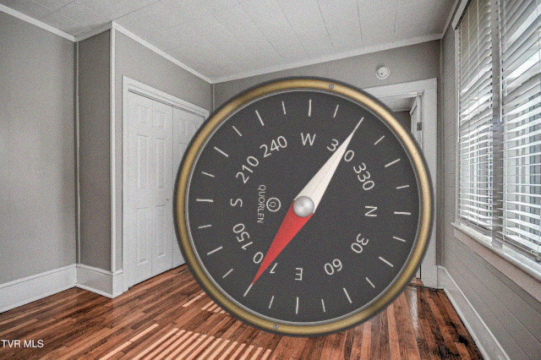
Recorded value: value=120 unit=°
